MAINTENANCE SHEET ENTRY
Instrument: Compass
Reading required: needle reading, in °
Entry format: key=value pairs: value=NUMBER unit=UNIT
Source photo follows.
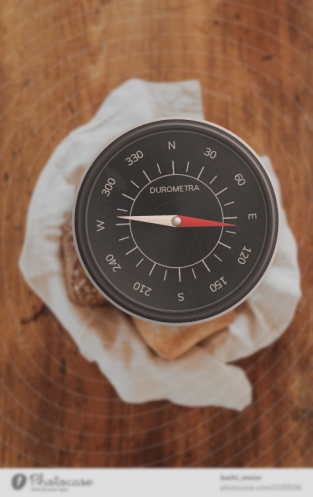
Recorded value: value=97.5 unit=°
